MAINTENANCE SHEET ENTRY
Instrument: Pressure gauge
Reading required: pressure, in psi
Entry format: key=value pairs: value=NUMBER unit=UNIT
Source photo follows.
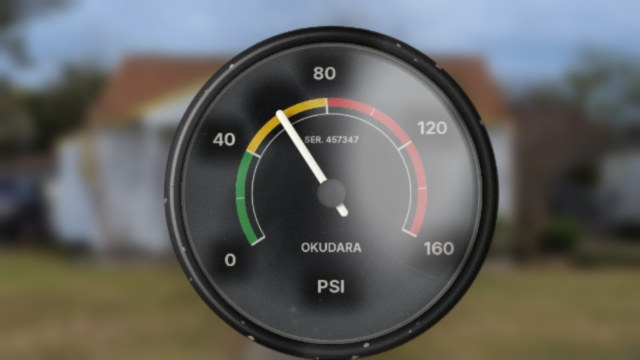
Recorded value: value=60 unit=psi
